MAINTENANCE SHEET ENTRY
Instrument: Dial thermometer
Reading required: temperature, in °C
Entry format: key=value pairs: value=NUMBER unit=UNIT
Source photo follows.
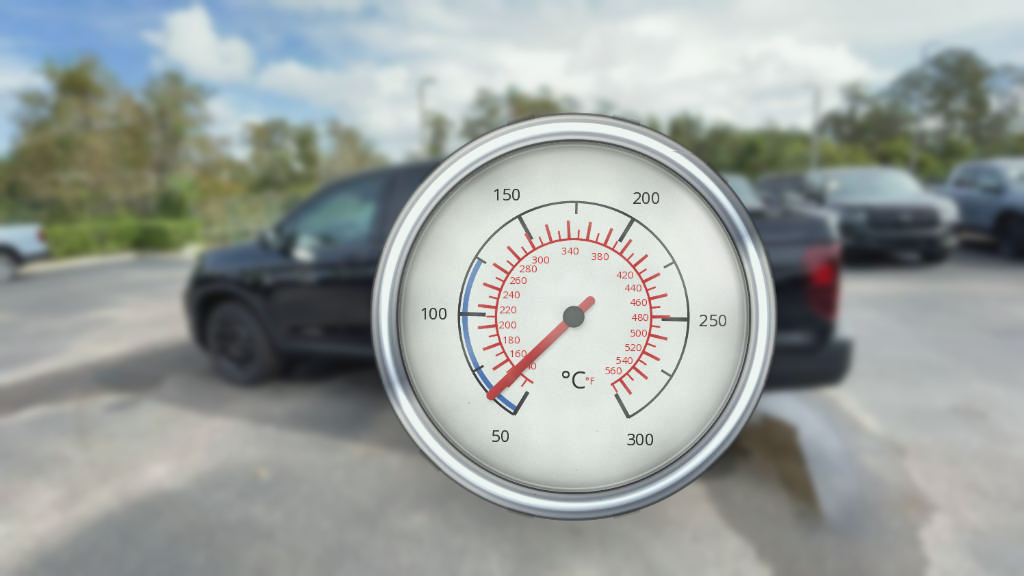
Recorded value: value=62.5 unit=°C
